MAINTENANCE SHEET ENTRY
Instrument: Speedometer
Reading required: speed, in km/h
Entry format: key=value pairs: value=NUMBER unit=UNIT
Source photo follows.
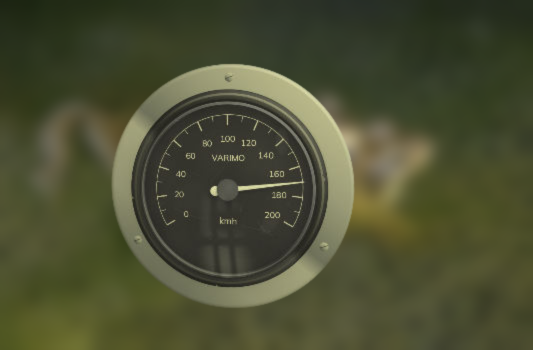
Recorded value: value=170 unit=km/h
